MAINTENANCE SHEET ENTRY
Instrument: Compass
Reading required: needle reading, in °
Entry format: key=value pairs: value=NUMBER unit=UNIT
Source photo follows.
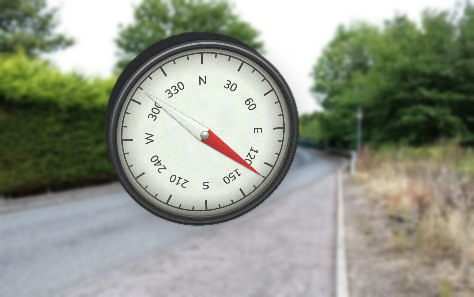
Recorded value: value=130 unit=°
